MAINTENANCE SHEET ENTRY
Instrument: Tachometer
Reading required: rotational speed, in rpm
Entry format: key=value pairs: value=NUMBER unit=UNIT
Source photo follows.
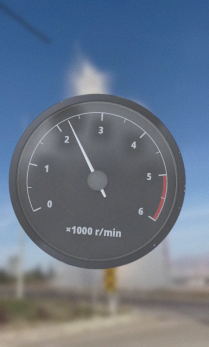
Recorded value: value=2250 unit=rpm
